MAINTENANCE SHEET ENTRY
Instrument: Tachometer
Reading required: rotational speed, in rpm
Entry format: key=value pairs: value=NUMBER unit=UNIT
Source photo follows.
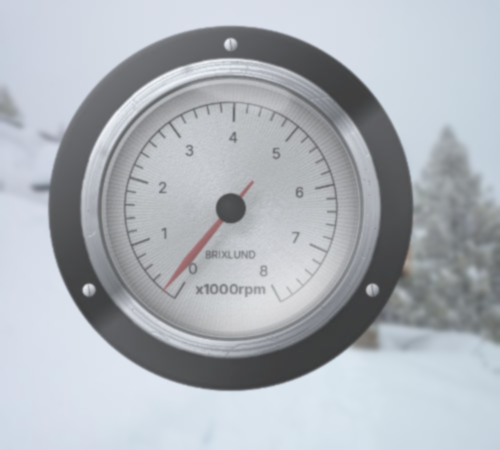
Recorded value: value=200 unit=rpm
